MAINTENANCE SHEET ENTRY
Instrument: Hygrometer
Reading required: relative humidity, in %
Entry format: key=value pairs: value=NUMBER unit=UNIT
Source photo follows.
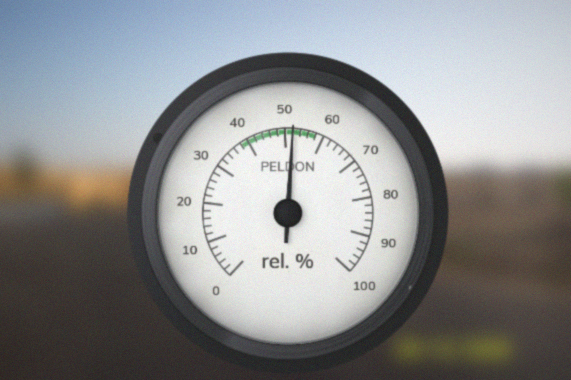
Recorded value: value=52 unit=%
